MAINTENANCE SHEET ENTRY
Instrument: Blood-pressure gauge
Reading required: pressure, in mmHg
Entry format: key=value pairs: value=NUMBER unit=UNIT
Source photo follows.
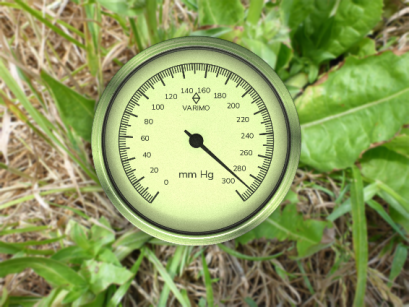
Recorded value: value=290 unit=mmHg
